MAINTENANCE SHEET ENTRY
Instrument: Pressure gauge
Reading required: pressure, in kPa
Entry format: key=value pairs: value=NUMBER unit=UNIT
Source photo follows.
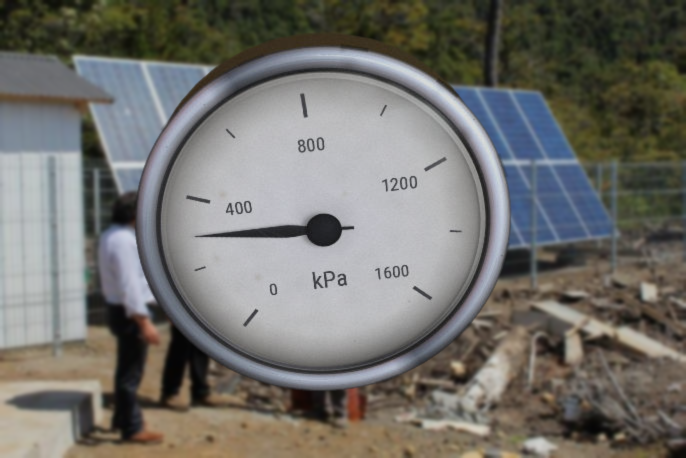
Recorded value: value=300 unit=kPa
